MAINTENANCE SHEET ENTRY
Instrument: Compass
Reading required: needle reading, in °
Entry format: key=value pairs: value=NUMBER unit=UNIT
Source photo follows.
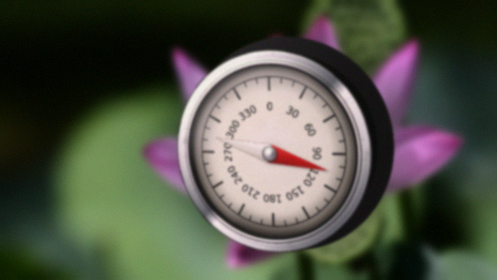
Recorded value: value=105 unit=°
